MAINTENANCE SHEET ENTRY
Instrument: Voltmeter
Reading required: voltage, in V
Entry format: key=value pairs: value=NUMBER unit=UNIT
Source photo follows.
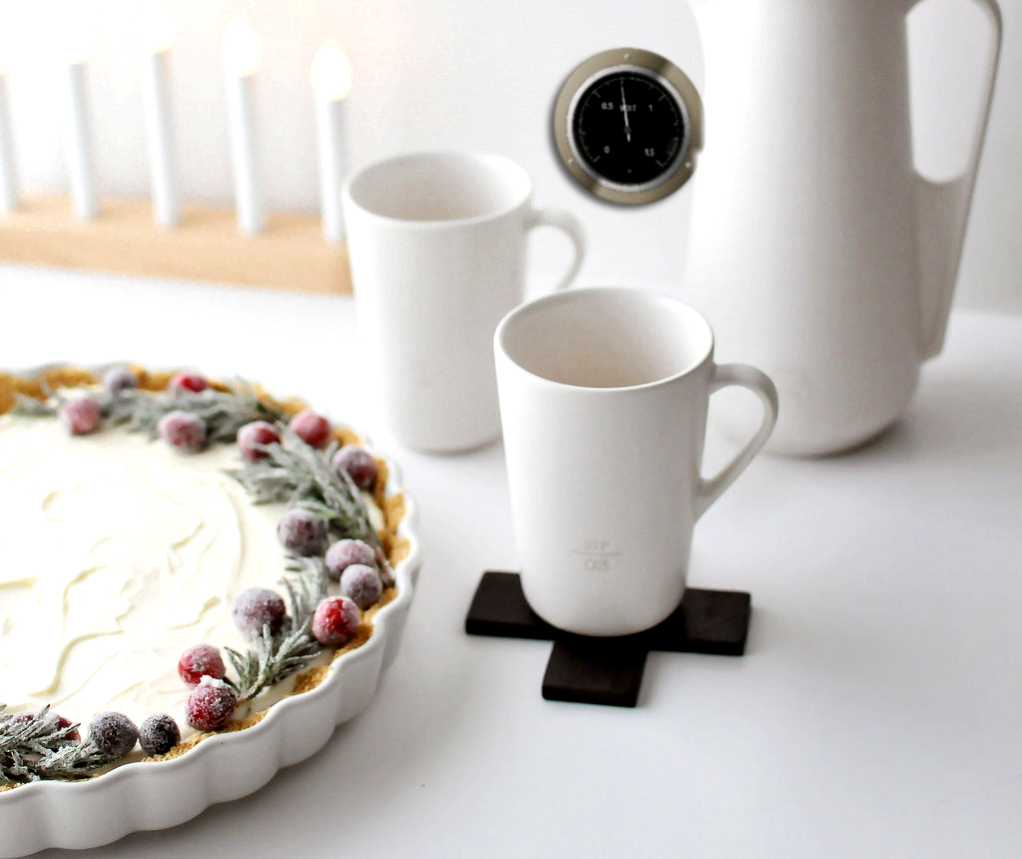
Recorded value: value=0.7 unit=V
